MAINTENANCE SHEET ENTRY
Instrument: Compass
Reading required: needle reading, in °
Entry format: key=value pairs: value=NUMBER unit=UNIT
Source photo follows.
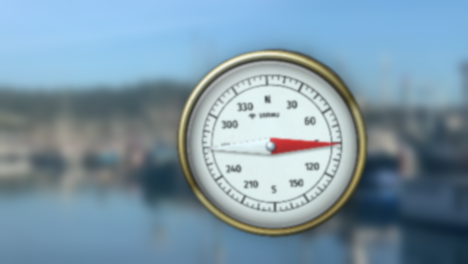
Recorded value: value=90 unit=°
